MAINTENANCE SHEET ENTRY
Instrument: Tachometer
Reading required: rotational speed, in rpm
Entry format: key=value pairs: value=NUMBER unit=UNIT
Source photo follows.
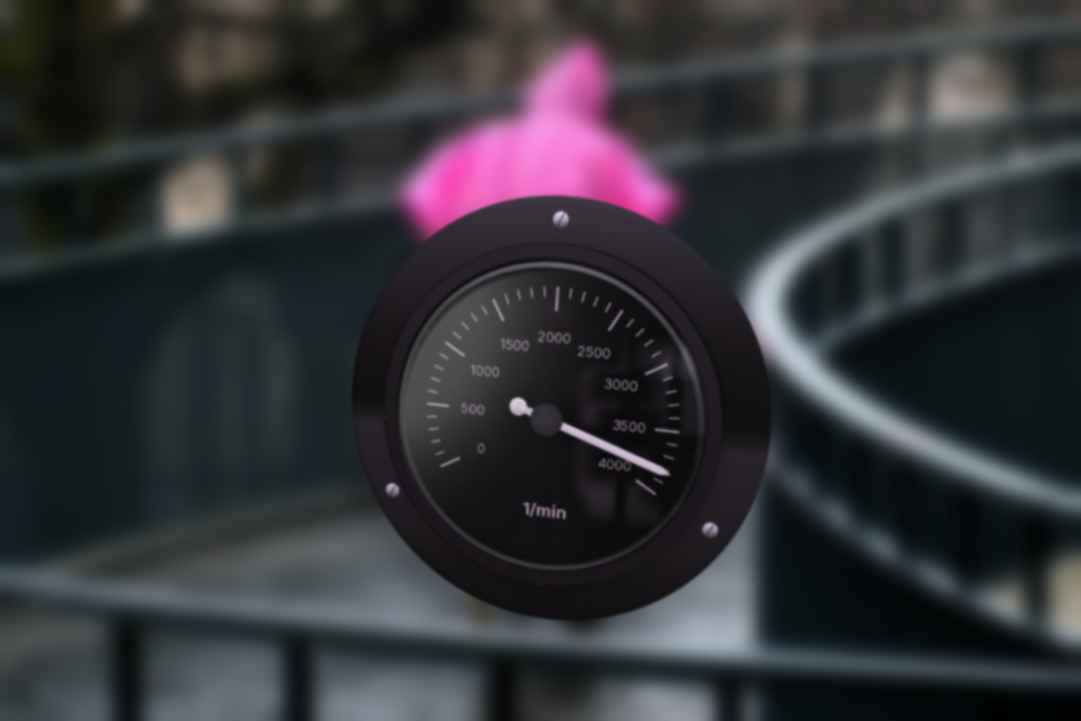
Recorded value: value=3800 unit=rpm
